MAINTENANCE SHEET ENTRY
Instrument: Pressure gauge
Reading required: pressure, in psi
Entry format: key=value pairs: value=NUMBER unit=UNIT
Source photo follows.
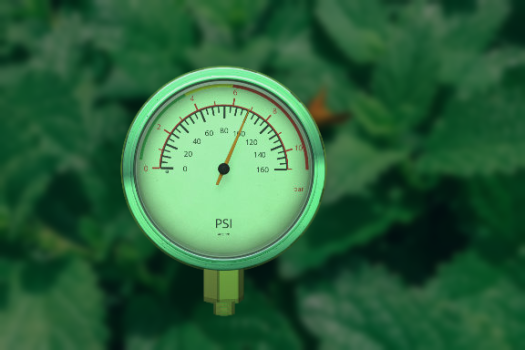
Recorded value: value=100 unit=psi
